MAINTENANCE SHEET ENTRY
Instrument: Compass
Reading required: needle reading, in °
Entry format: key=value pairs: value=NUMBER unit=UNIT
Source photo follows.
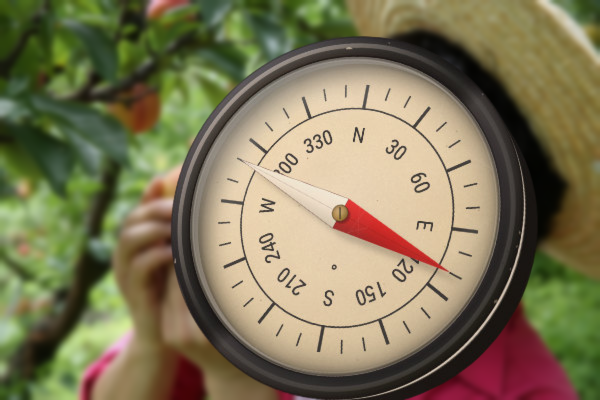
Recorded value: value=110 unit=°
